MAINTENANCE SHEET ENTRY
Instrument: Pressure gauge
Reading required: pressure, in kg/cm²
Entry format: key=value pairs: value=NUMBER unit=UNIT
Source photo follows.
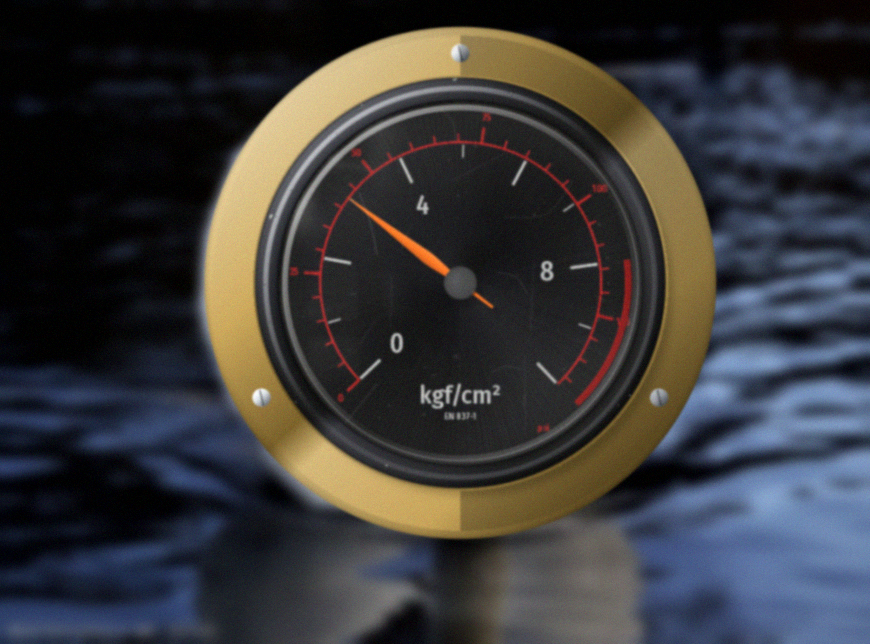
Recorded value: value=3 unit=kg/cm²
